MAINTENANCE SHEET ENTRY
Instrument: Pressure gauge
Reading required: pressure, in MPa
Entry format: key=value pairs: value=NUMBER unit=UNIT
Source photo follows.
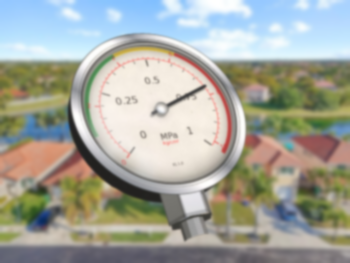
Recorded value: value=0.75 unit=MPa
